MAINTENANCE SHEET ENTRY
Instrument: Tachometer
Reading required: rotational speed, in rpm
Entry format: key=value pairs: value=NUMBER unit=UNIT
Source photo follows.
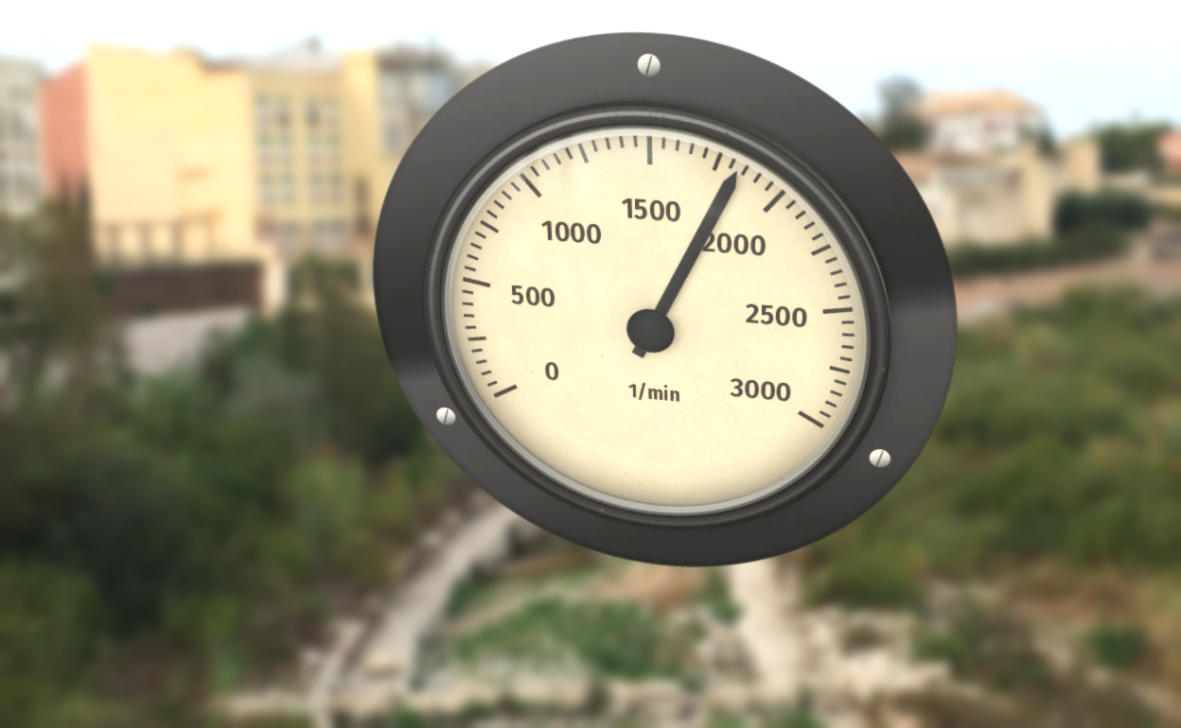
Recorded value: value=1825 unit=rpm
